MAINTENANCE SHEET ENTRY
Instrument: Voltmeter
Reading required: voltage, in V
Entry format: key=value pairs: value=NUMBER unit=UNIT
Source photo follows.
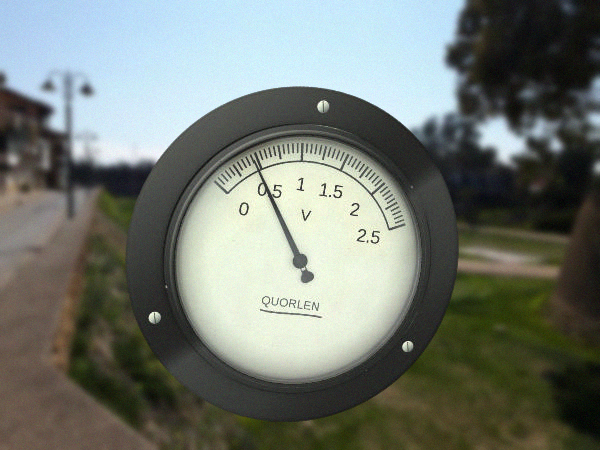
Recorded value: value=0.45 unit=V
